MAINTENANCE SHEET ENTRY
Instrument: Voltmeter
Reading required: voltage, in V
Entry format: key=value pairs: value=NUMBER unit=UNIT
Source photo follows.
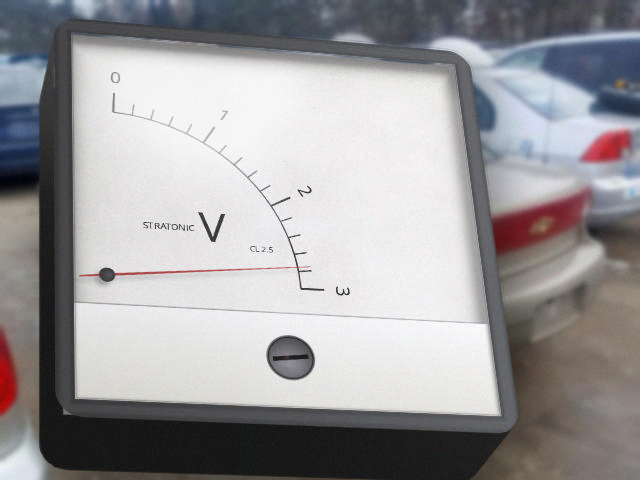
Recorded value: value=2.8 unit=V
